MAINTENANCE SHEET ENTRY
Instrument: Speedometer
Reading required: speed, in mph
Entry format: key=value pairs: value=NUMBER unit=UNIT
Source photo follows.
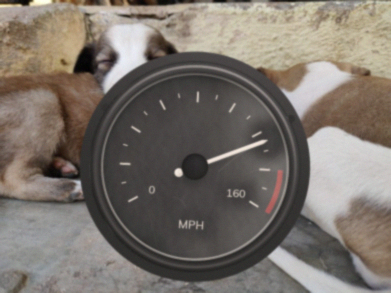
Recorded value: value=125 unit=mph
